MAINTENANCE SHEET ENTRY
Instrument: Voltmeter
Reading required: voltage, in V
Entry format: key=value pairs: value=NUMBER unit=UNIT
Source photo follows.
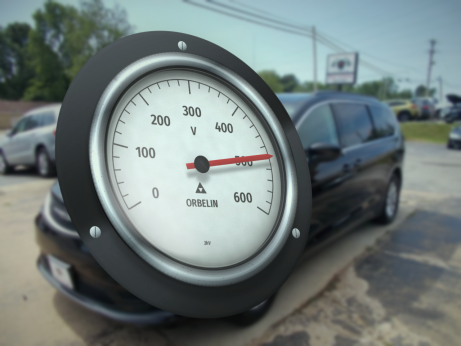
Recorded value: value=500 unit=V
